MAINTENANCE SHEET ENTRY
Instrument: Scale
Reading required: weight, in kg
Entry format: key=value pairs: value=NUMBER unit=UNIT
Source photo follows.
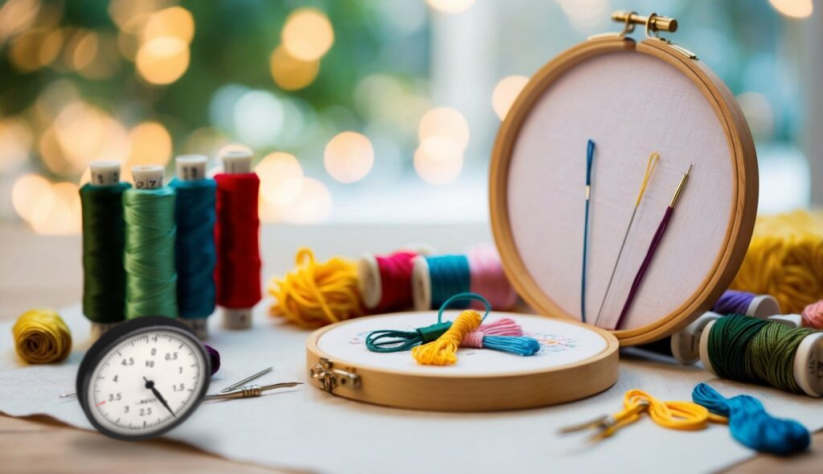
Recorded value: value=2 unit=kg
